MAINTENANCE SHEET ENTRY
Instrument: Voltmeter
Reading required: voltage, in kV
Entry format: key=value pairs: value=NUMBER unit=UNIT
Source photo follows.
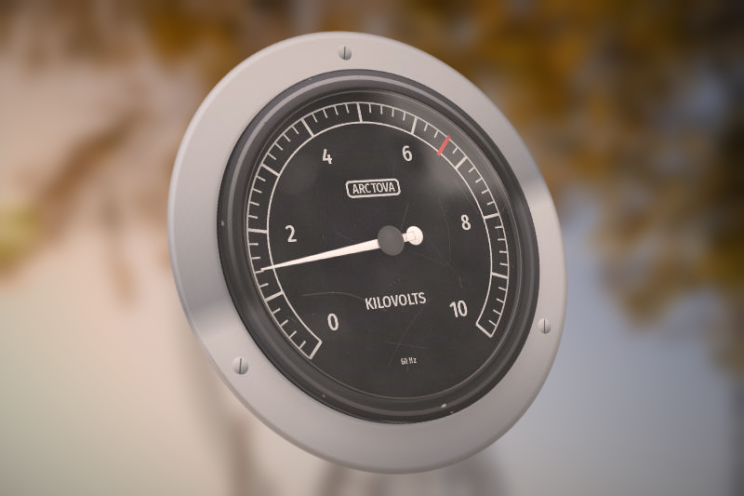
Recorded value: value=1.4 unit=kV
